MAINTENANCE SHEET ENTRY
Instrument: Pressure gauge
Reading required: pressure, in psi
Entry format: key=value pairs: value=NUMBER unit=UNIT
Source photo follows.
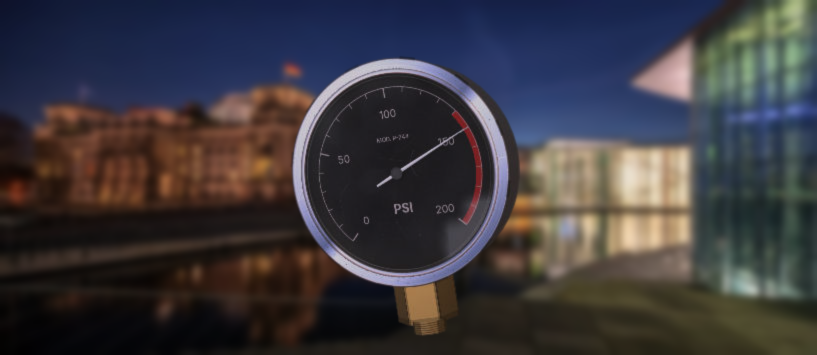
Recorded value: value=150 unit=psi
